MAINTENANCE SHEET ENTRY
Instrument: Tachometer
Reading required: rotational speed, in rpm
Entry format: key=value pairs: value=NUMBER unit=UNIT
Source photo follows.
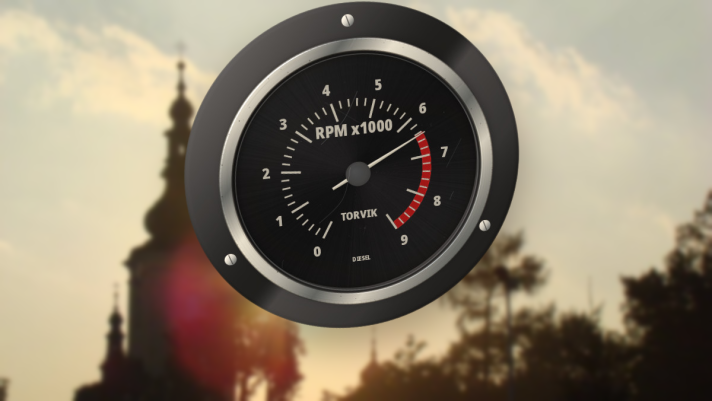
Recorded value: value=6400 unit=rpm
